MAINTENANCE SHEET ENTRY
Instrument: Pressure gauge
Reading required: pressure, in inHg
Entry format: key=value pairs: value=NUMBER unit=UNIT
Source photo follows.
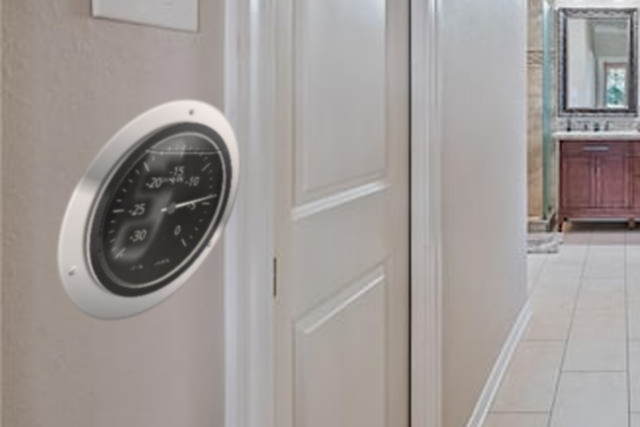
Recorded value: value=-6 unit=inHg
